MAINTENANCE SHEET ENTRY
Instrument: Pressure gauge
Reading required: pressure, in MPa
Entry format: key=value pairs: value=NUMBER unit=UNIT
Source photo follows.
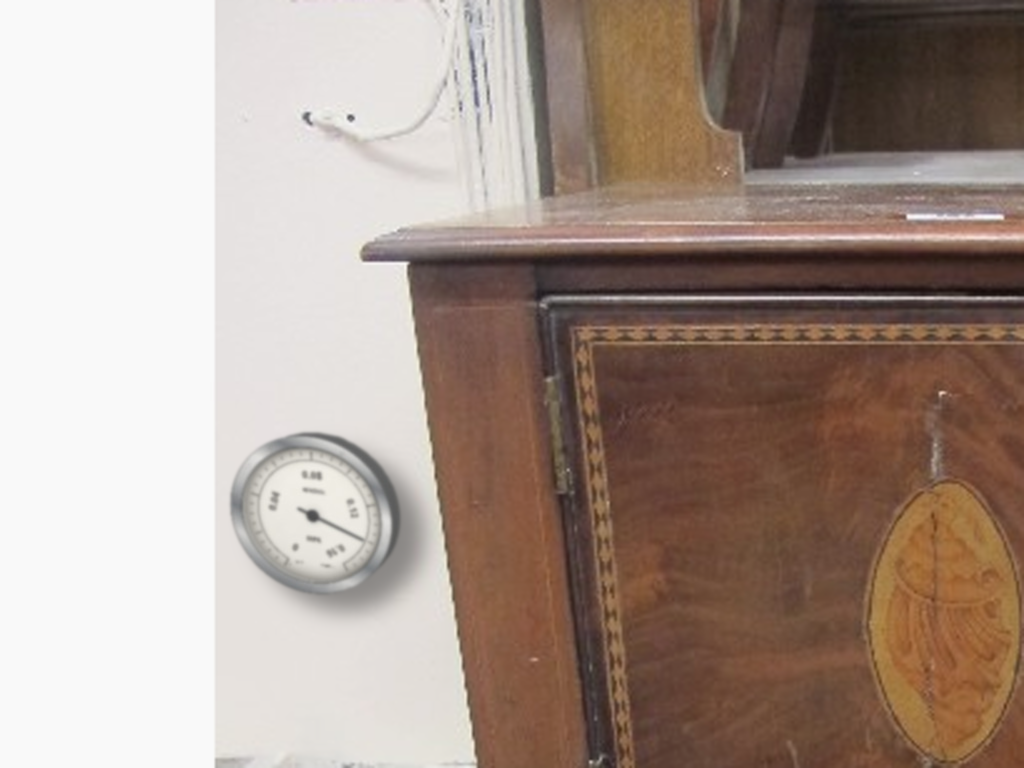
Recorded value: value=0.14 unit=MPa
